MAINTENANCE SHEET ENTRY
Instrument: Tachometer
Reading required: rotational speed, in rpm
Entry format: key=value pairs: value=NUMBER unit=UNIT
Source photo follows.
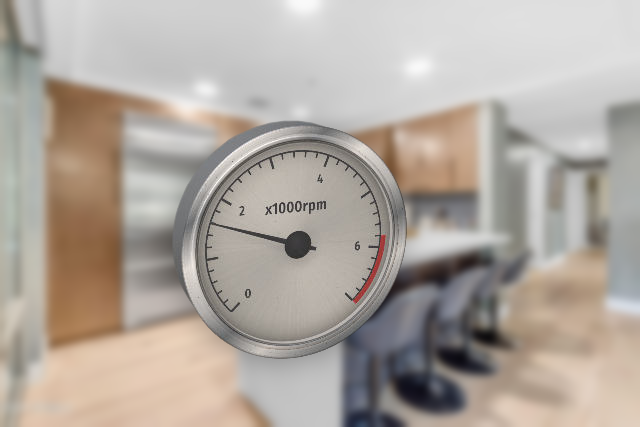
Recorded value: value=1600 unit=rpm
